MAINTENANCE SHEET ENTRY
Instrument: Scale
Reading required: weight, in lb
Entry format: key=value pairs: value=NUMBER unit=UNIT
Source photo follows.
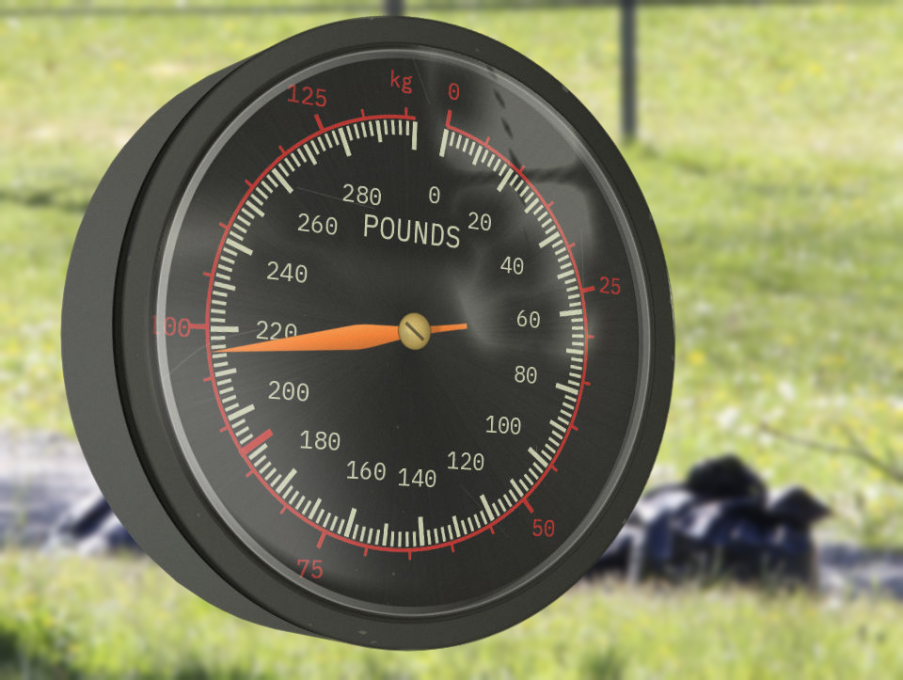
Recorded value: value=215 unit=lb
